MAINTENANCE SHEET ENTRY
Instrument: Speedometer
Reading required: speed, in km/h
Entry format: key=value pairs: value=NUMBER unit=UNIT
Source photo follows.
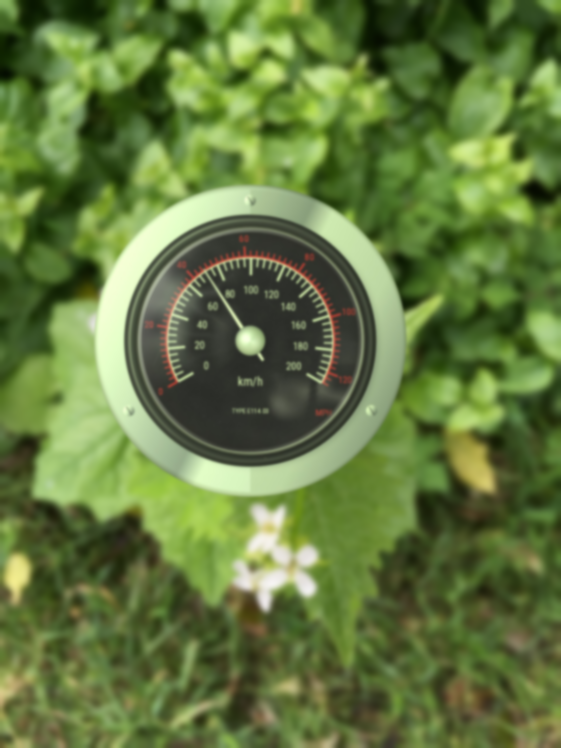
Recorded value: value=72 unit=km/h
